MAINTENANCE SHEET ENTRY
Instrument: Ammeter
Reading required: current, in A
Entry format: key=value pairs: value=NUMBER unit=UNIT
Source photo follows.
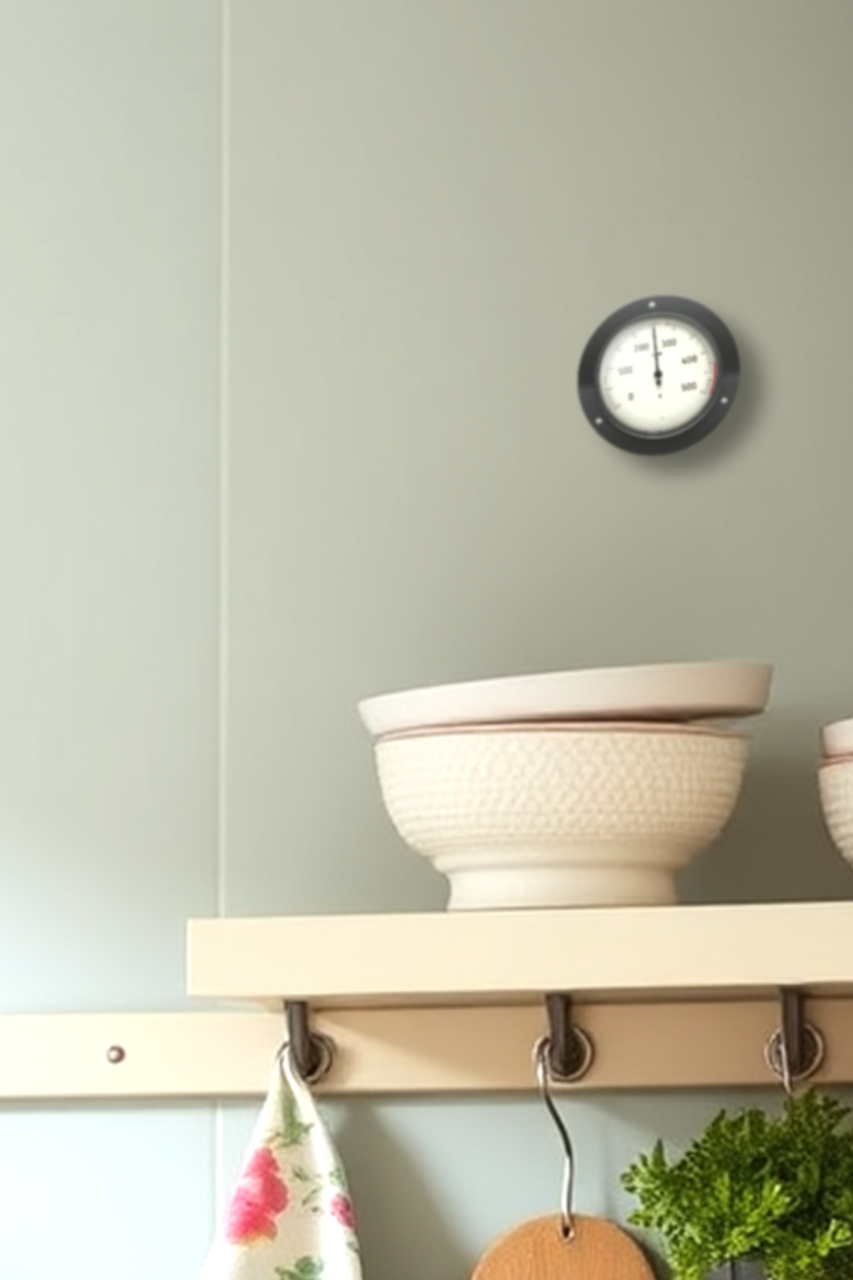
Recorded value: value=250 unit=A
